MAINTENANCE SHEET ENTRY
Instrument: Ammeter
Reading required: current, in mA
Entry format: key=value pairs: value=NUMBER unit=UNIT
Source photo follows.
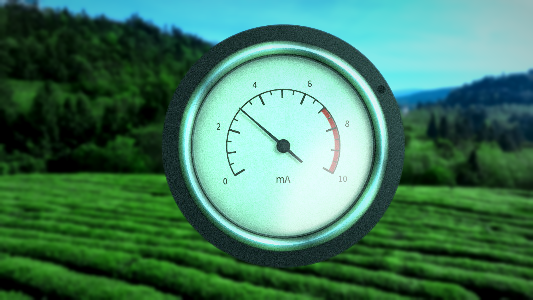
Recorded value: value=3 unit=mA
